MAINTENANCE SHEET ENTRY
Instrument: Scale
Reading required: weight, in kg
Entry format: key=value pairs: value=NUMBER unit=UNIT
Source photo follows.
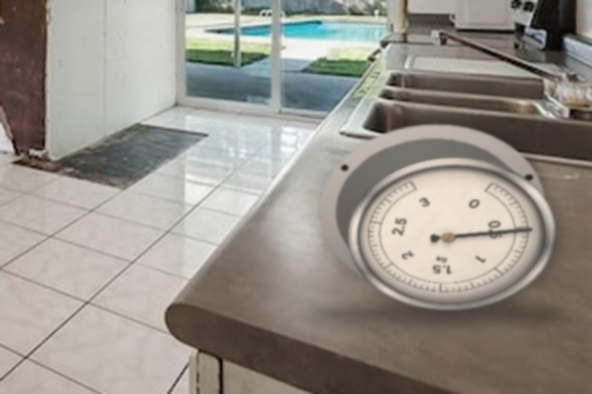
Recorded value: value=0.5 unit=kg
